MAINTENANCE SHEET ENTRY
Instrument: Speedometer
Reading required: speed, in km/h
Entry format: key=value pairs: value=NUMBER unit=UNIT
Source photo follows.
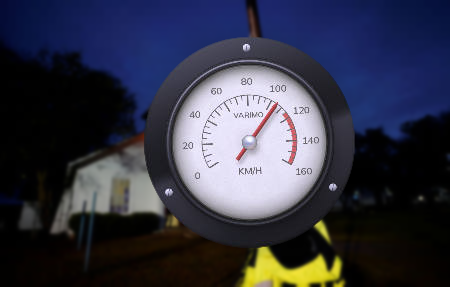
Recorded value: value=105 unit=km/h
